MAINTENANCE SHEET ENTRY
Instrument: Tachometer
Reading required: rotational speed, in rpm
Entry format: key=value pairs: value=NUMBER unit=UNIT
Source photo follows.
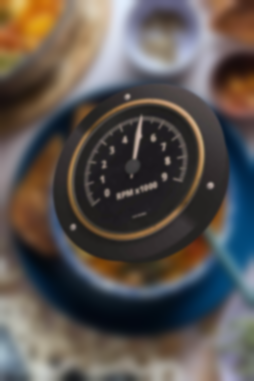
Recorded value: value=5000 unit=rpm
